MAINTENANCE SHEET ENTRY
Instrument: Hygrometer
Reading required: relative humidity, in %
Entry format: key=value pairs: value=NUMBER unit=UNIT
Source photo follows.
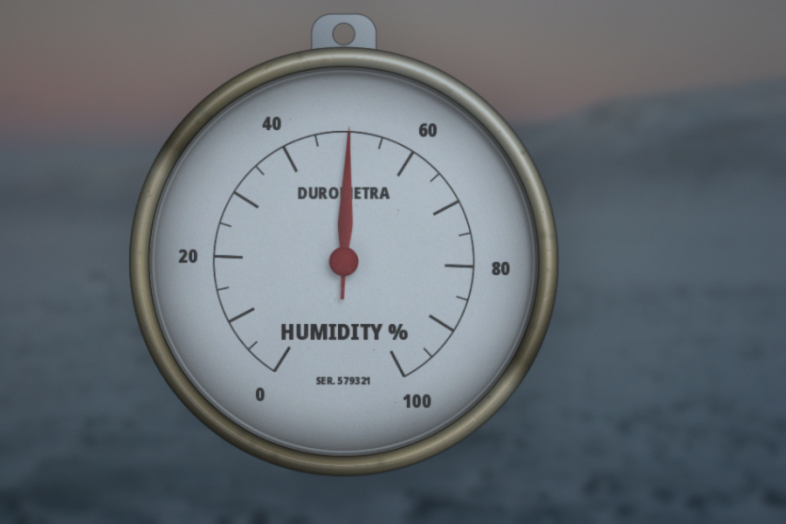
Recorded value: value=50 unit=%
